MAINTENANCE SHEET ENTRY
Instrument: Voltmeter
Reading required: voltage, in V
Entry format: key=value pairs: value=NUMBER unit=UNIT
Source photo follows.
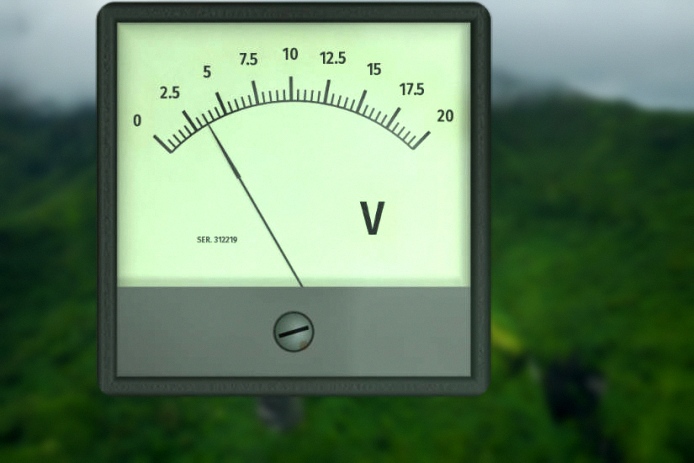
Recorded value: value=3.5 unit=V
